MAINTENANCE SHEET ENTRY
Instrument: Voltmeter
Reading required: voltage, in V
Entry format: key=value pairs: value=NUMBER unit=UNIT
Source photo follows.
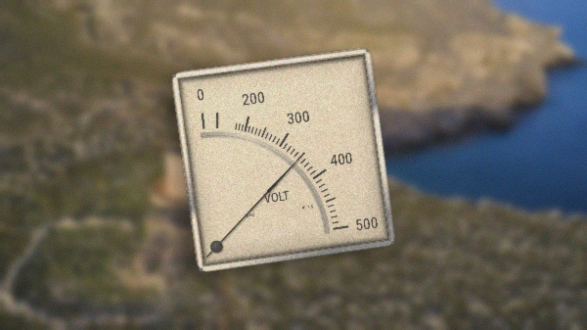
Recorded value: value=350 unit=V
